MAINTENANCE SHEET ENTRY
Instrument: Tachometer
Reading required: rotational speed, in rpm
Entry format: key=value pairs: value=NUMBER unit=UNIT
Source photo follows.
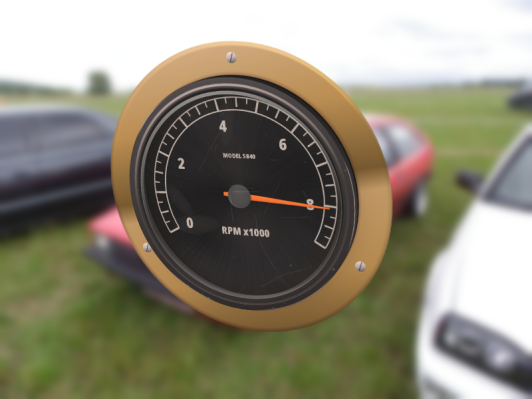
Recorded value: value=8000 unit=rpm
